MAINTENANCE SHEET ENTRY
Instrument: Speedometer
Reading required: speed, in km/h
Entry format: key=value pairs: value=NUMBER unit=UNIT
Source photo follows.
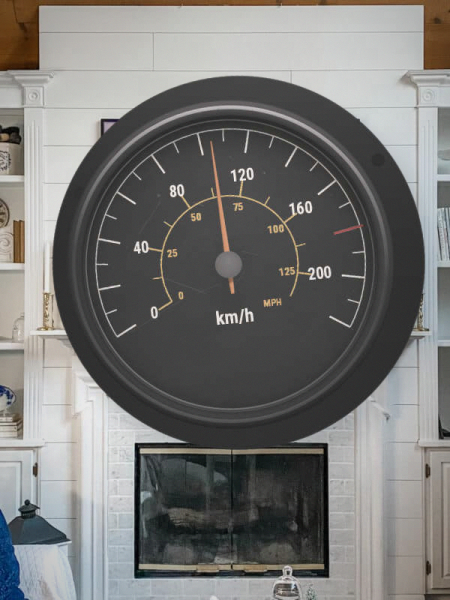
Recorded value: value=105 unit=km/h
